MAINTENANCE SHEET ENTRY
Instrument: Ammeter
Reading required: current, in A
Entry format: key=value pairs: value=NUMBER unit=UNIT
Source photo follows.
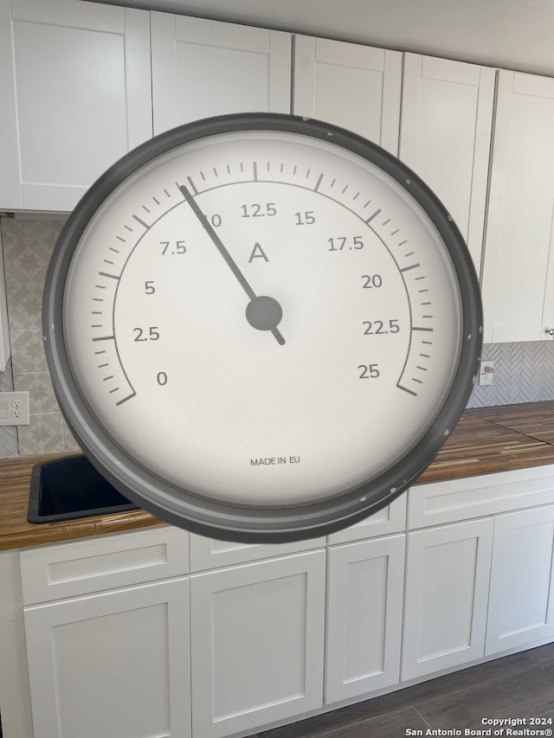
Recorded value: value=9.5 unit=A
